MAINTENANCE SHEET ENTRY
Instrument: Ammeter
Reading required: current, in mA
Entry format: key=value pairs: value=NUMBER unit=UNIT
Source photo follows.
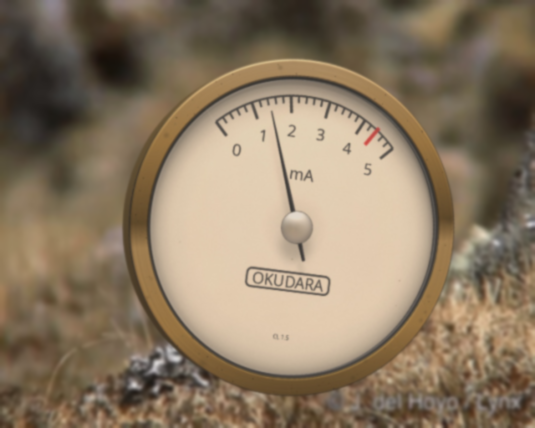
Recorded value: value=1.4 unit=mA
